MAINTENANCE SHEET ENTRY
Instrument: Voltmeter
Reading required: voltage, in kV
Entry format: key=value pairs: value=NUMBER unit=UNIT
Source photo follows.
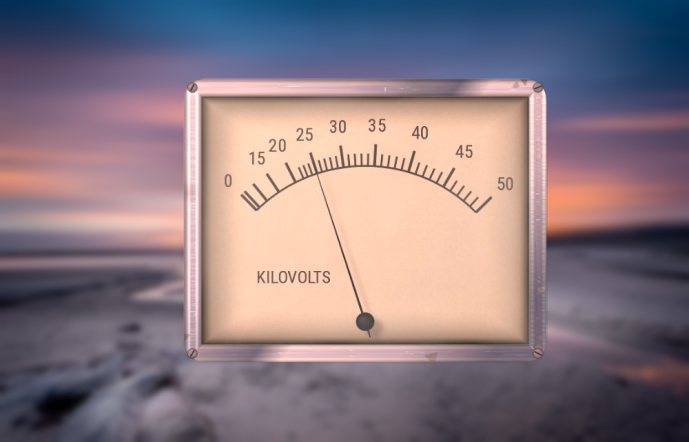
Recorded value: value=25 unit=kV
